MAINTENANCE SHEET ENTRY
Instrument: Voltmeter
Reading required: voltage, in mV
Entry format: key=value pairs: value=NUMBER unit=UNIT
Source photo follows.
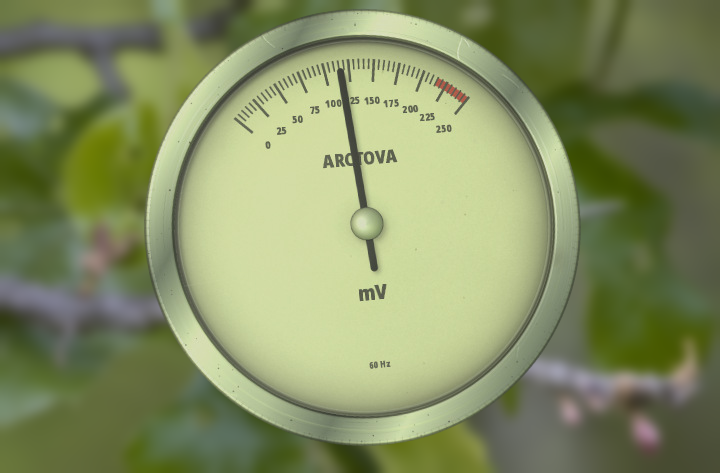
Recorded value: value=115 unit=mV
